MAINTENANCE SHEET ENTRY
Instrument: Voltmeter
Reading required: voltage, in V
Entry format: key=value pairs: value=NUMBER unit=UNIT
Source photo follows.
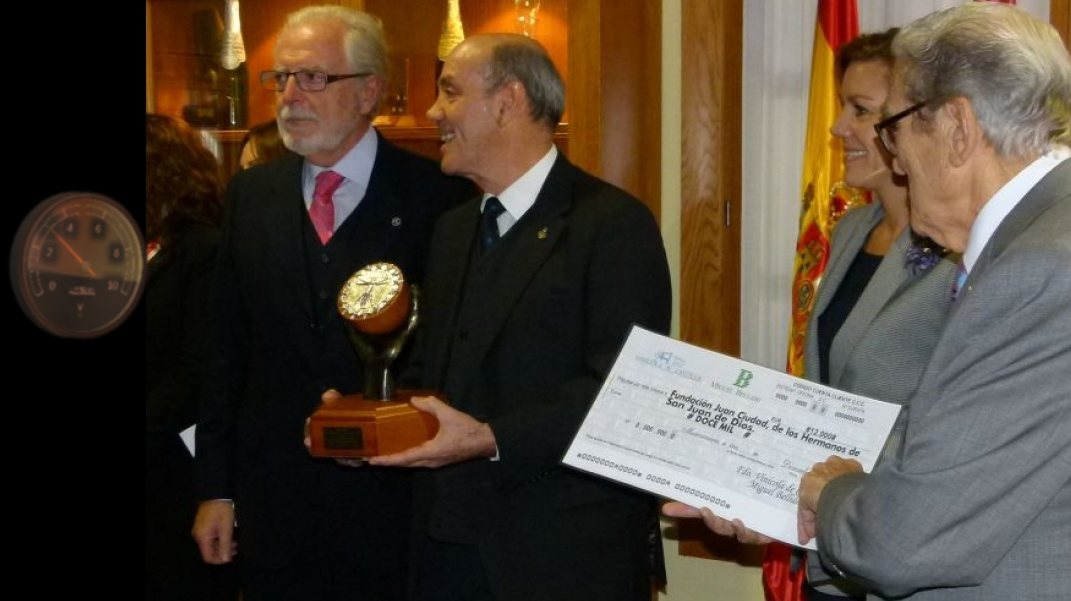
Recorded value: value=3 unit=V
